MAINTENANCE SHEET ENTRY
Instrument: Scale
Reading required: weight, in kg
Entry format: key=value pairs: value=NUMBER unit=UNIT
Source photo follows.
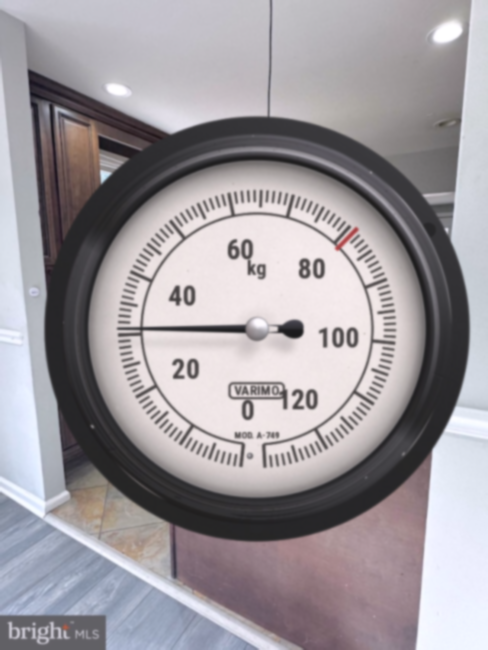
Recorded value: value=31 unit=kg
